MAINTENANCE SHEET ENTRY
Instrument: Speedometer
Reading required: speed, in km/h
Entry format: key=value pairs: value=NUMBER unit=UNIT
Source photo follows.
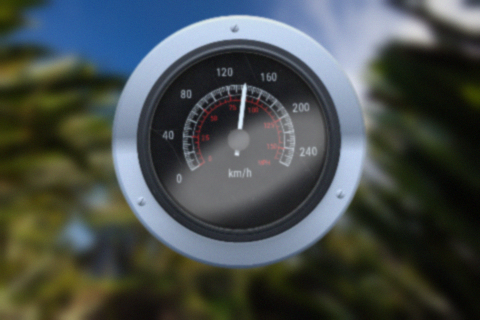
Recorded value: value=140 unit=km/h
